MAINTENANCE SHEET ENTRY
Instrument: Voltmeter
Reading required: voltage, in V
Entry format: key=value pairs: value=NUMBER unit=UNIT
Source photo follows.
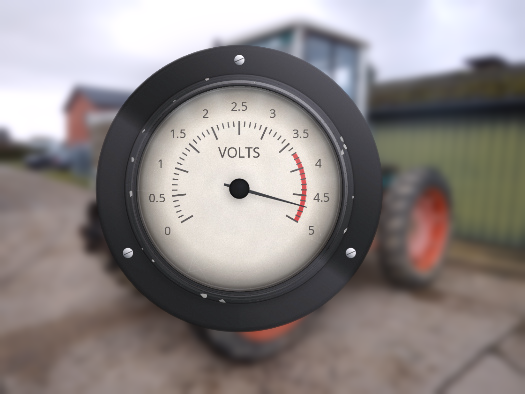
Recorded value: value=4.7 unit=V
